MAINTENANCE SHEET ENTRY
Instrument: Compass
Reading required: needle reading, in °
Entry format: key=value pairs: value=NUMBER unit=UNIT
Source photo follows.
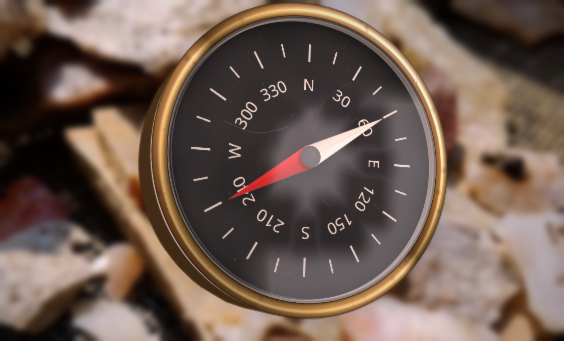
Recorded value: value=240 unit=°
